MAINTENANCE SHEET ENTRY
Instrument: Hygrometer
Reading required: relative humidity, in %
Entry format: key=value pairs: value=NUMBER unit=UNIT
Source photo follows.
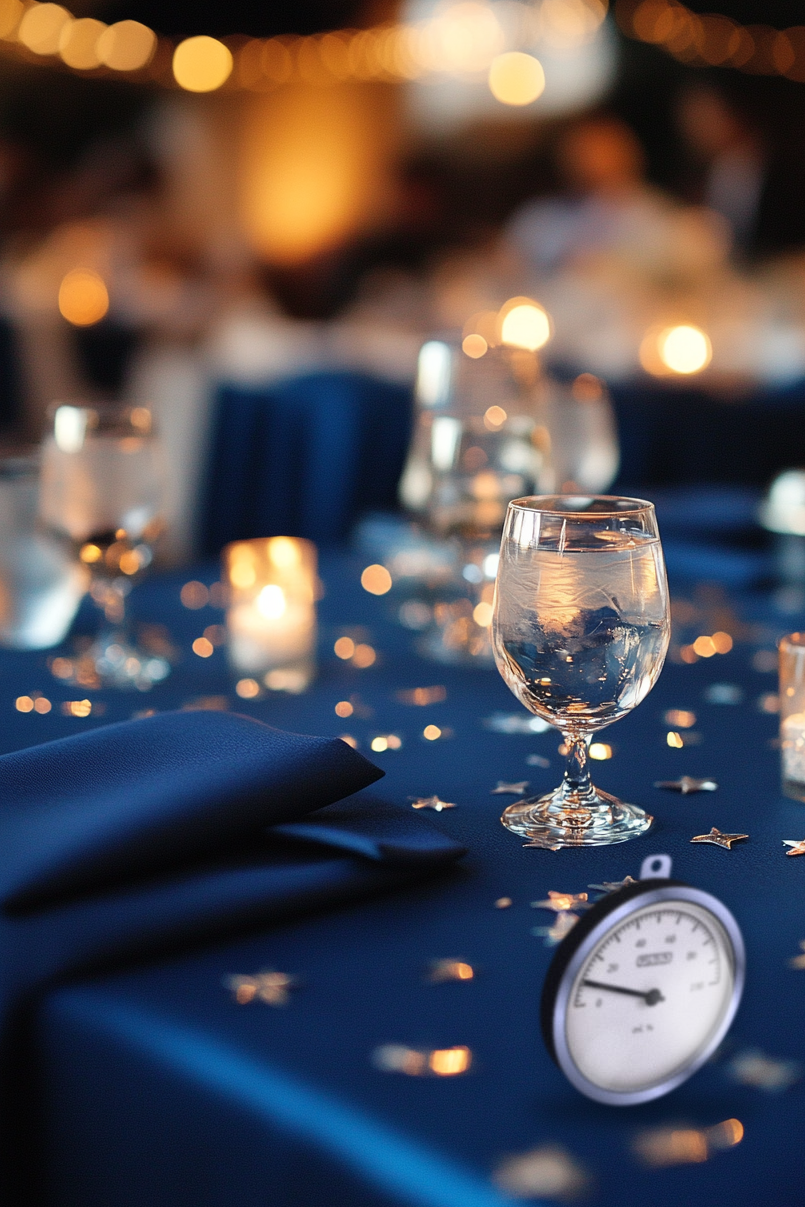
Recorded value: value=10 unit=%
